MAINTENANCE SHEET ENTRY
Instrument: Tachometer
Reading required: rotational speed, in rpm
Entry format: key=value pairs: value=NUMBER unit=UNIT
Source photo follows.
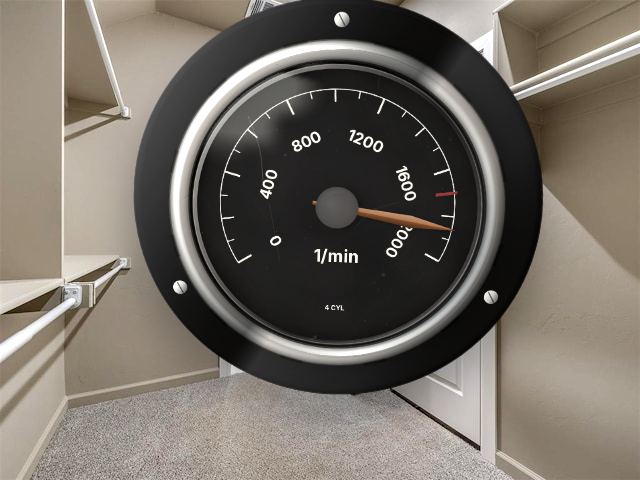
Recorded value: value=1850 unit=rpm
